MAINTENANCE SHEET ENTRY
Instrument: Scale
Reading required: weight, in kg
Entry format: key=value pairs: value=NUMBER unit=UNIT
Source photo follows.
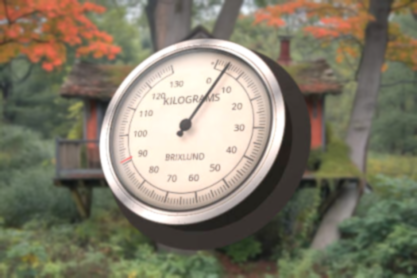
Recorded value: value=5 unit=kg
